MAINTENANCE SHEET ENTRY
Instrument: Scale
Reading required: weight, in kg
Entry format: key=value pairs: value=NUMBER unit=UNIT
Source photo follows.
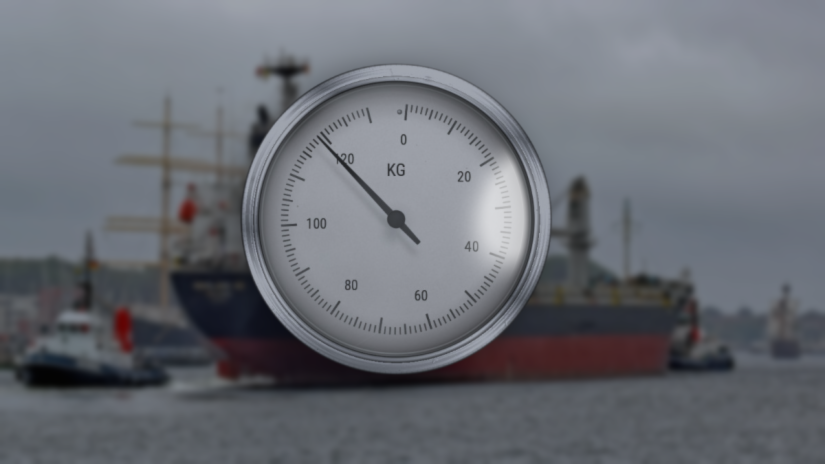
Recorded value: value=119 unit=kg
